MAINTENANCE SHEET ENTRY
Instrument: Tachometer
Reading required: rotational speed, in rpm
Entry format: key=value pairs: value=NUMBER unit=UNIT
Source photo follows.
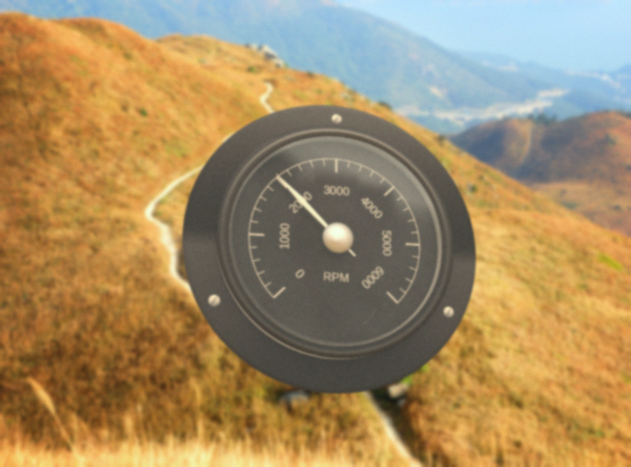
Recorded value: value=2000 unit=rpm
